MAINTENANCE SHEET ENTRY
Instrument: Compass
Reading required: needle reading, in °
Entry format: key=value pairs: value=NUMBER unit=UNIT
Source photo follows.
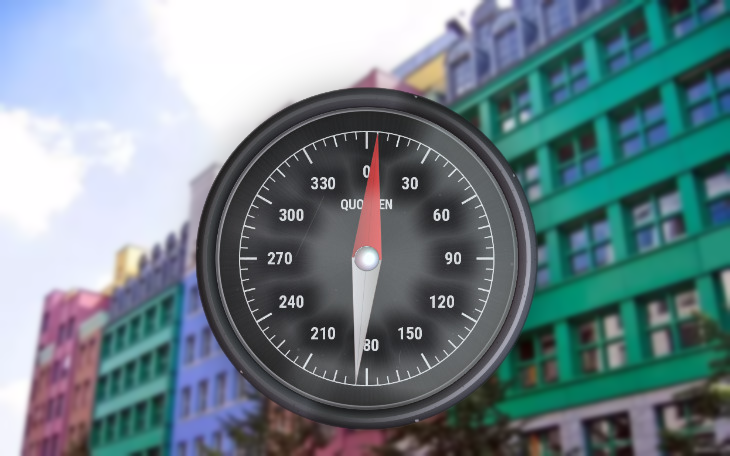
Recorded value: value=5 unit=°
